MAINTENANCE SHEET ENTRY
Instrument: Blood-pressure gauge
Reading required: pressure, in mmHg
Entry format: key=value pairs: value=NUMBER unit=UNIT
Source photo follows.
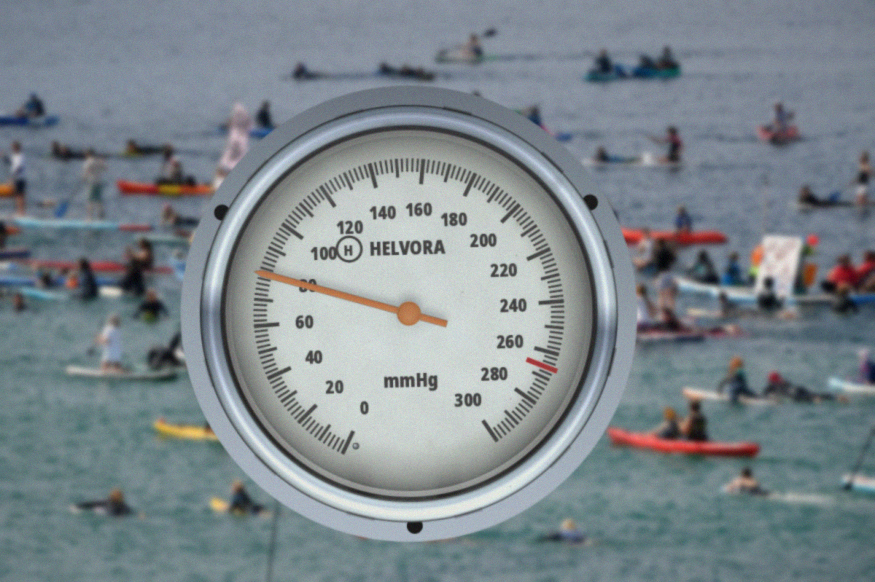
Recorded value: value=80 unit=mmHg
